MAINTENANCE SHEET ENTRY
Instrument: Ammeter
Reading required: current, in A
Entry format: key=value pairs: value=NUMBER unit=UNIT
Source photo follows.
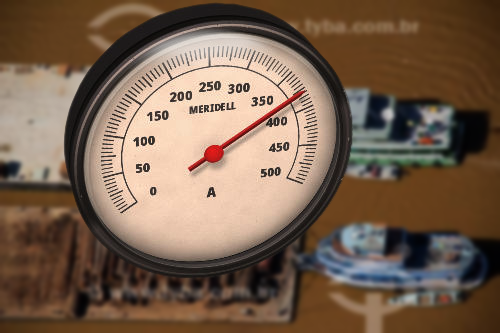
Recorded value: value=375 unit=A
